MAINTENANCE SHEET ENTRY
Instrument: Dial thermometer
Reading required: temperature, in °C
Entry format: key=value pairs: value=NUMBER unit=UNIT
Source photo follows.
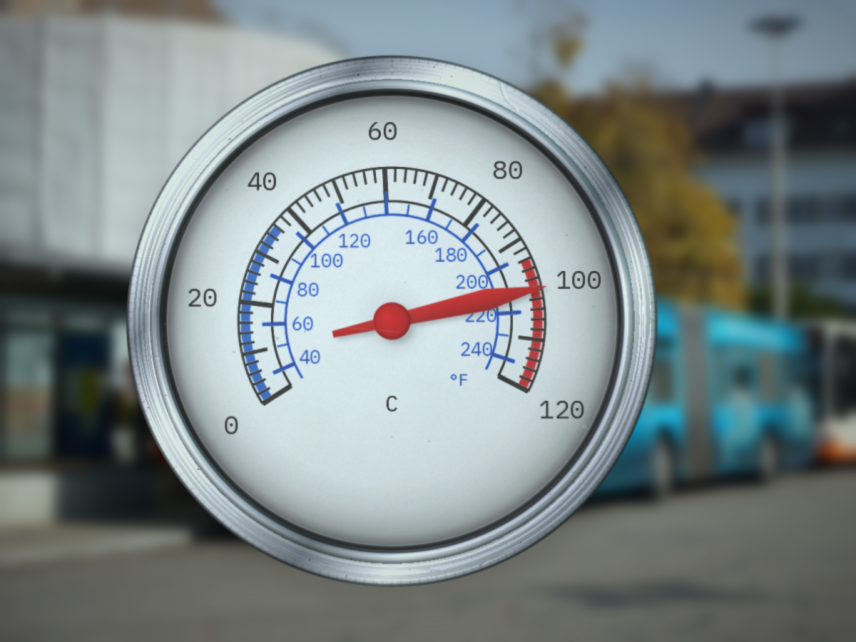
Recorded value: value=100 unit=°C
